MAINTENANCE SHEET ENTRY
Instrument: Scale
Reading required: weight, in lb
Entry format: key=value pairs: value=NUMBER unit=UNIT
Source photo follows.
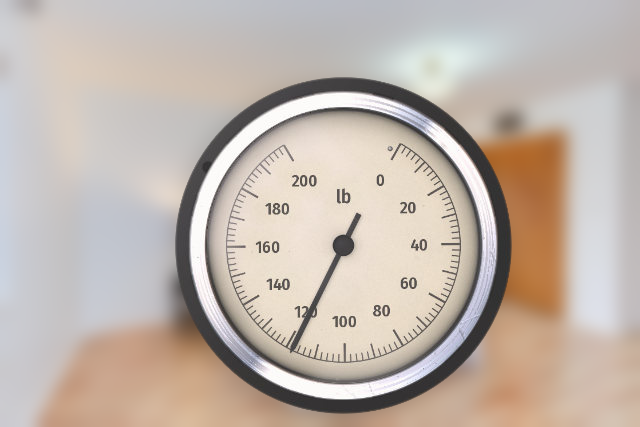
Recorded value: value=118 unit=lb
